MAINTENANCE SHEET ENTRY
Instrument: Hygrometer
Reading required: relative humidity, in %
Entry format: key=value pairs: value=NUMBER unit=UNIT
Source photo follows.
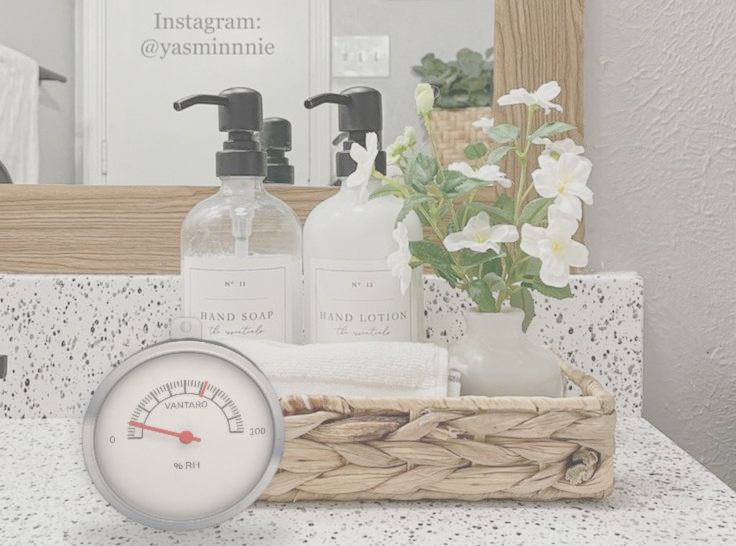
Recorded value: value=10 unit=%
